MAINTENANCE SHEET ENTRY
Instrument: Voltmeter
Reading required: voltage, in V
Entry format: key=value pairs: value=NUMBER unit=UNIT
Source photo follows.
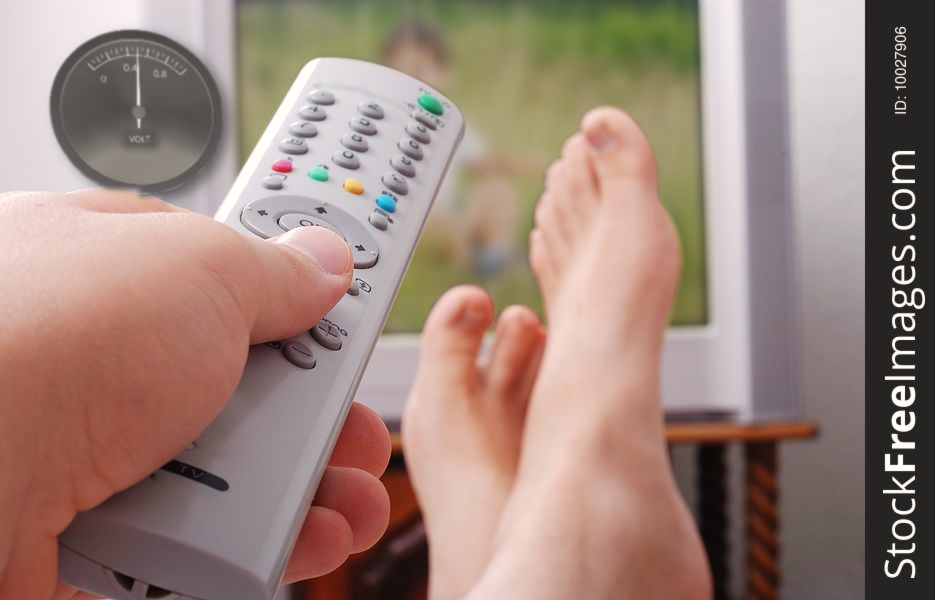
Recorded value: value=0.5 unit=V
